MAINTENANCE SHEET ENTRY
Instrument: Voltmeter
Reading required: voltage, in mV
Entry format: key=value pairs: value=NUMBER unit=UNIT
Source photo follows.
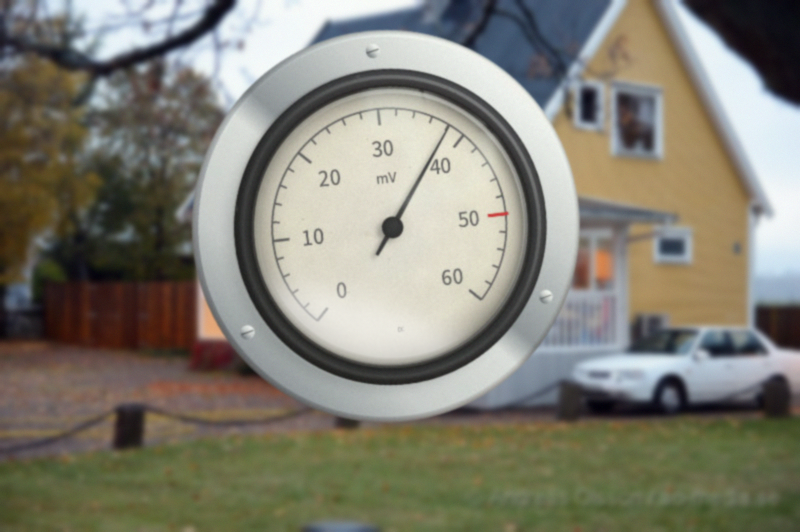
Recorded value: value=38 unit=mV
